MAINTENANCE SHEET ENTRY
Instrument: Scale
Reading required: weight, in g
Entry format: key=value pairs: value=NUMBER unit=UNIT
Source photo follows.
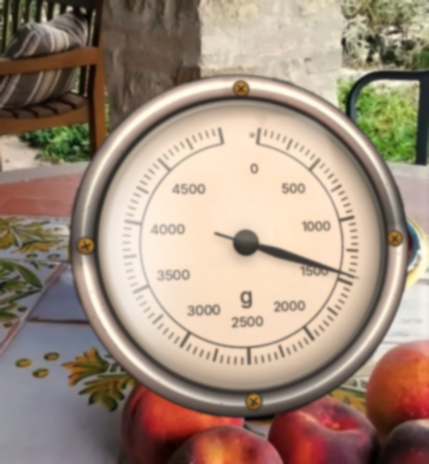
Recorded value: value=1450 unit=g
